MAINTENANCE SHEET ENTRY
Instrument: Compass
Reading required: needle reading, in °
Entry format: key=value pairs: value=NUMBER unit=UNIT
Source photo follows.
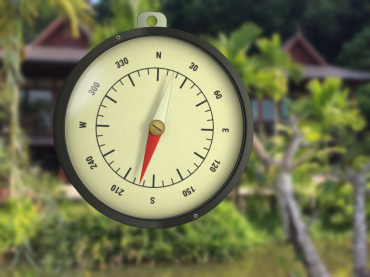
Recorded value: value=195 unit=°
